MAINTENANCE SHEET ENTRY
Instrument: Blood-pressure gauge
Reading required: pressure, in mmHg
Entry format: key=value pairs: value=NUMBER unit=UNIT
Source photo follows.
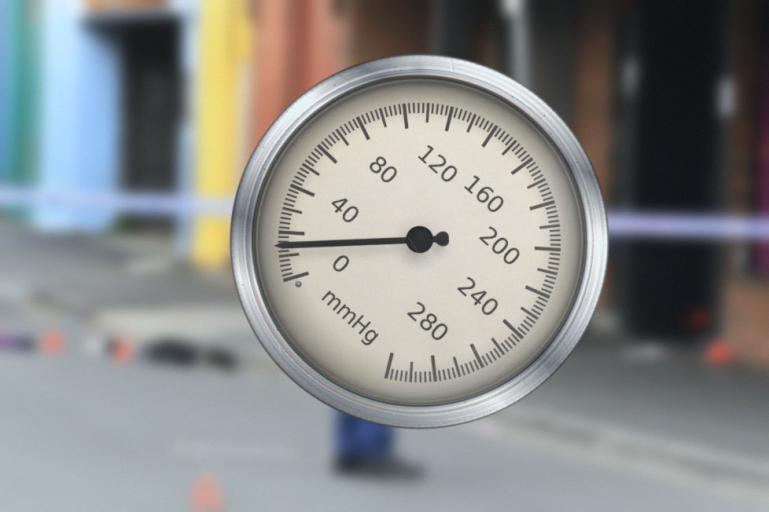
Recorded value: value=14 unit=mmHg
